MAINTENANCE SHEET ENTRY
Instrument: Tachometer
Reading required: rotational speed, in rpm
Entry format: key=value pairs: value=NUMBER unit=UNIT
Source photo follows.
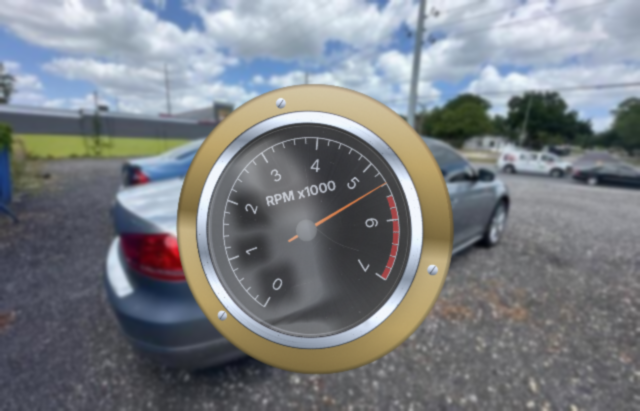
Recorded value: value=5400 unit=rpm
